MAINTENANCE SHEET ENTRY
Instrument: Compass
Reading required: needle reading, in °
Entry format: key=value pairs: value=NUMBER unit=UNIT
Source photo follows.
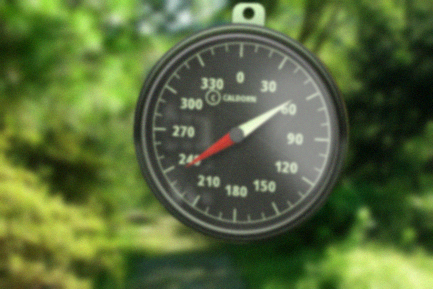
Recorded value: value=235 unit=°
